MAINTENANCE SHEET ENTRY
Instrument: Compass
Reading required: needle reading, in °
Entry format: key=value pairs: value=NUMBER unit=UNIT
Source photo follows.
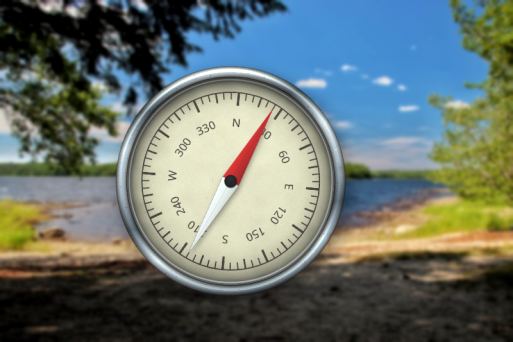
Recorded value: value=25 unit=°
